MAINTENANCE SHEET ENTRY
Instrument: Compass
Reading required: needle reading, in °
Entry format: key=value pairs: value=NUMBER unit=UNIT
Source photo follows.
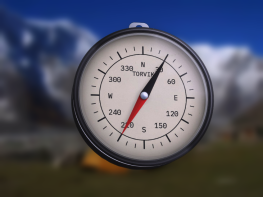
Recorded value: value=210 unit=°
